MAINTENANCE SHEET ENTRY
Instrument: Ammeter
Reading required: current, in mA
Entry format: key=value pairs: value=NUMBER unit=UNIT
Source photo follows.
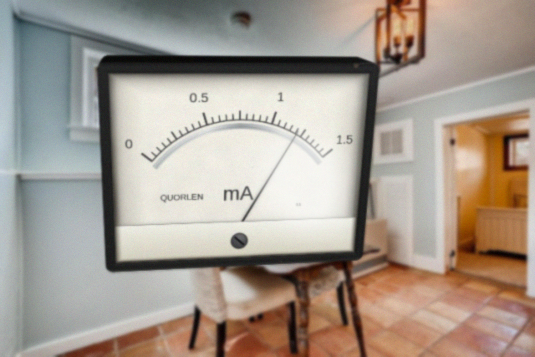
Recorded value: value=1.2 unit=mA
